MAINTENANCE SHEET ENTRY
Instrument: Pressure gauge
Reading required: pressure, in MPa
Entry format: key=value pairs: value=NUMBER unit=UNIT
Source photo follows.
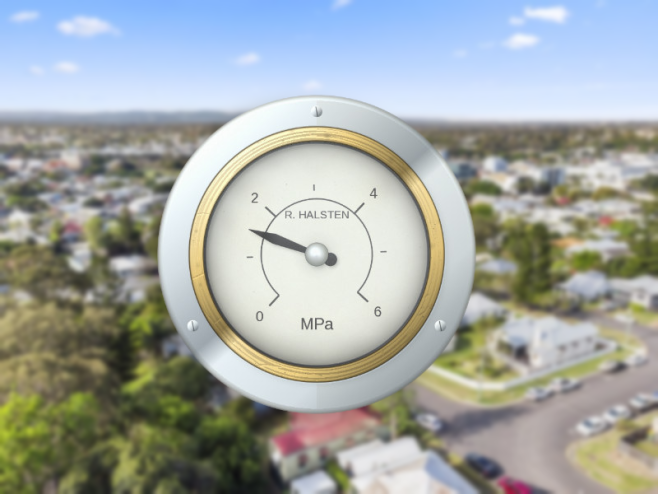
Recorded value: value=1.5 unit=MPa
